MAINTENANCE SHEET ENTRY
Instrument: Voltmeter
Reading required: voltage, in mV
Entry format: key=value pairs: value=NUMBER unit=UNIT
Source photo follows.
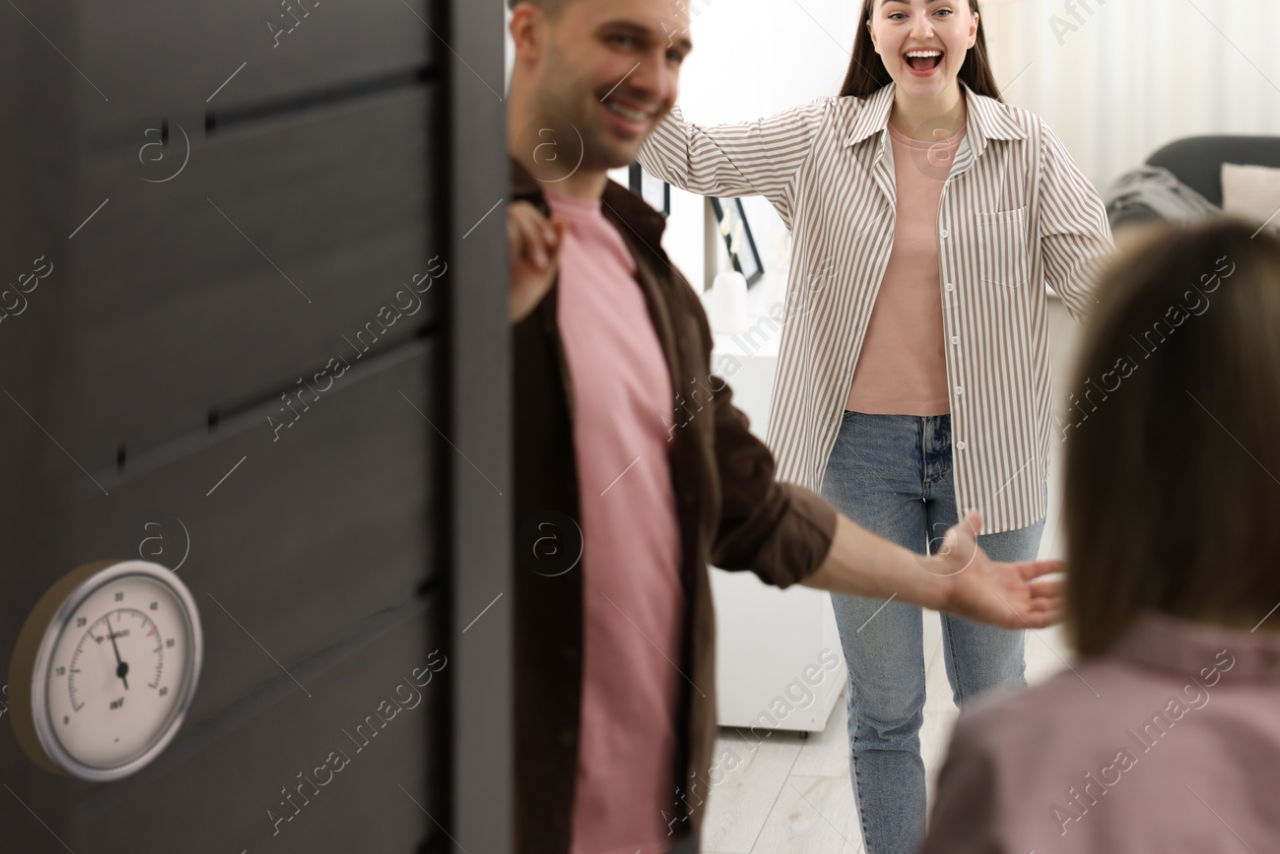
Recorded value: value=25 unit=mV
